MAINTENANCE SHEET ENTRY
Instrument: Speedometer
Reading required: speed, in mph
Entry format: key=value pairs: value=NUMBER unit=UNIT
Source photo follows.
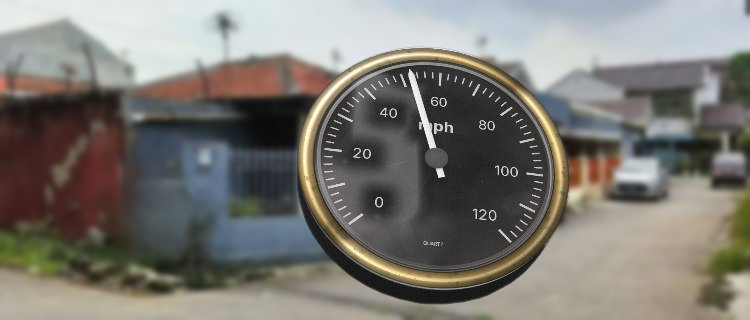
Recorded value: value=52 unit=mph
